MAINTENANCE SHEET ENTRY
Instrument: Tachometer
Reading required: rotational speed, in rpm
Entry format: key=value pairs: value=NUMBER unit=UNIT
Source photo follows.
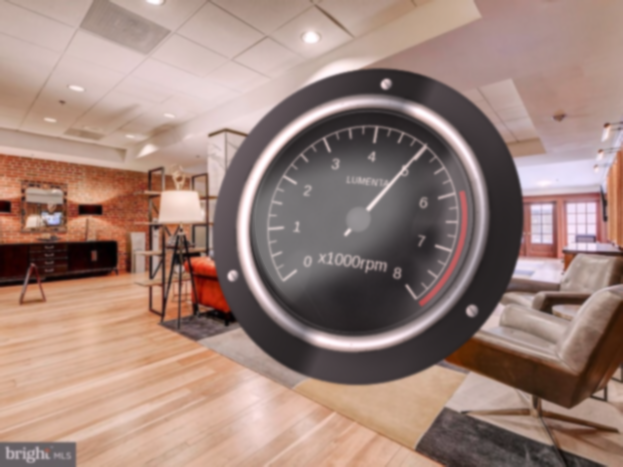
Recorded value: value=5000 unit=rpm
